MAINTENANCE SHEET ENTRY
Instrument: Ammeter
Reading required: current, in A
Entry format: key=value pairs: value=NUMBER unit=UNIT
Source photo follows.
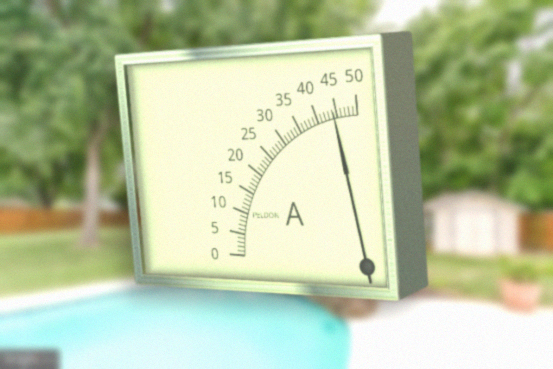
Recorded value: value=45 unit=A
